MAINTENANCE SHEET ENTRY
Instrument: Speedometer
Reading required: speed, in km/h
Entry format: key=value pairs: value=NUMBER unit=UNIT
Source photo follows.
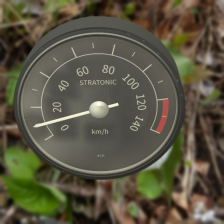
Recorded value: value=10 unit=km/h
